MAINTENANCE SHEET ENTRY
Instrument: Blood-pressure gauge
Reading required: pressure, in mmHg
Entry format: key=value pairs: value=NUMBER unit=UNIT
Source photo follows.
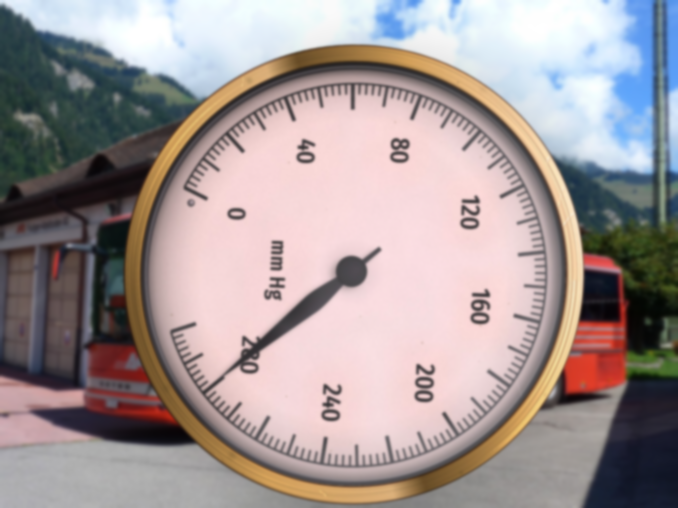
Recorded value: value=280 unit=mmHg
